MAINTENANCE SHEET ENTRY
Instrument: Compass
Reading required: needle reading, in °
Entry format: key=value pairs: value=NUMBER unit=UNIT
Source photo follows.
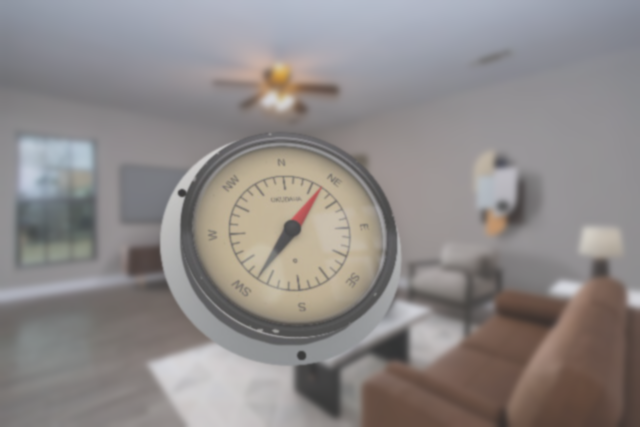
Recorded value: value=40 unit=°
